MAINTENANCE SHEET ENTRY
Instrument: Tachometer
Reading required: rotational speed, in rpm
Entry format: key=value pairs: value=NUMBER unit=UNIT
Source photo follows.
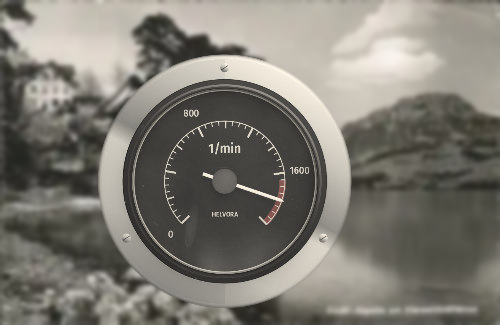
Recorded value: value=1800 unit=rpm
